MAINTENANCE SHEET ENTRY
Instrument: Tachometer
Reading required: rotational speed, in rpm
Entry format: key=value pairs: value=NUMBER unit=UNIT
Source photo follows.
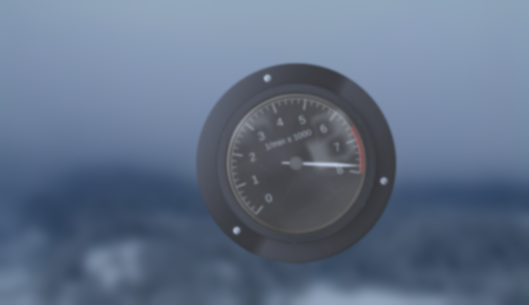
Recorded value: value=7800 unit=rpm
